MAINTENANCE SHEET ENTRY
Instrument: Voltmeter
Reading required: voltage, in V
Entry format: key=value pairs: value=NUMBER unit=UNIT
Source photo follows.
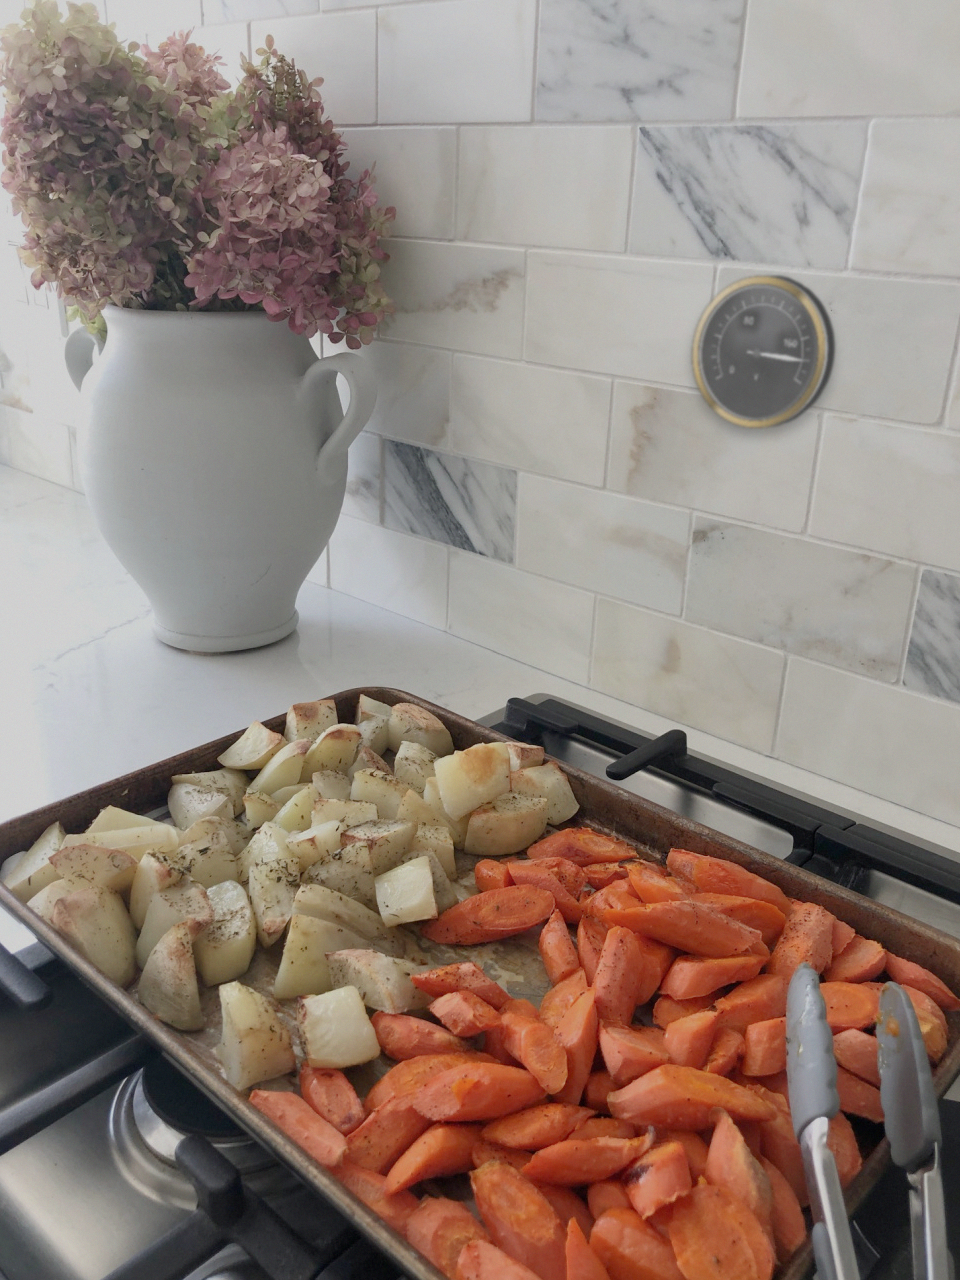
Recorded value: value=180 unit=V
